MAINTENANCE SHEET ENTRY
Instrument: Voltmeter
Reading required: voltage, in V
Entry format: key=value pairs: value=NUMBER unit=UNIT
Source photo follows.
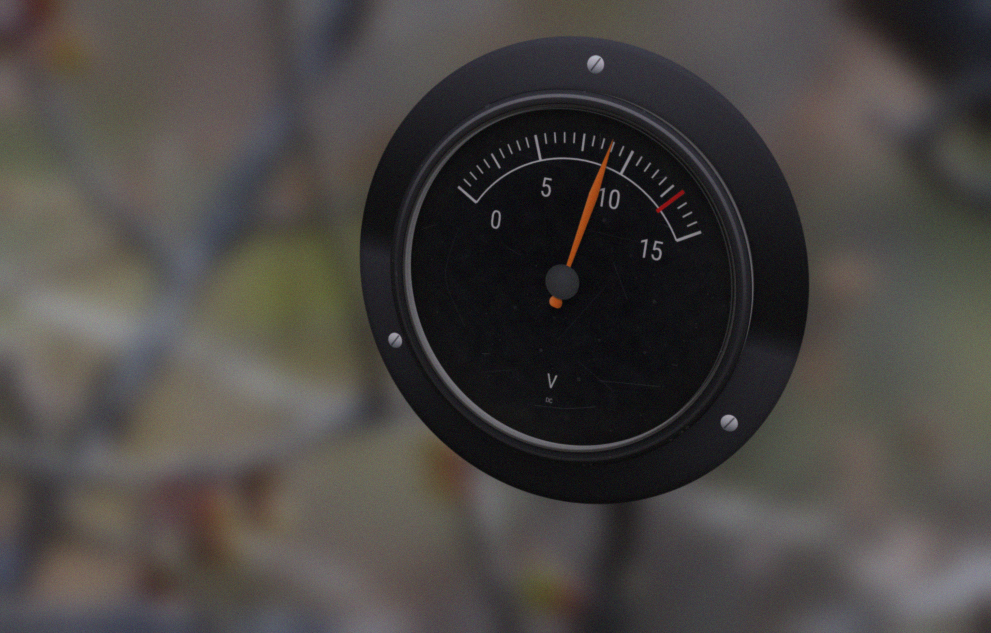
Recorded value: value=9 unit=V
